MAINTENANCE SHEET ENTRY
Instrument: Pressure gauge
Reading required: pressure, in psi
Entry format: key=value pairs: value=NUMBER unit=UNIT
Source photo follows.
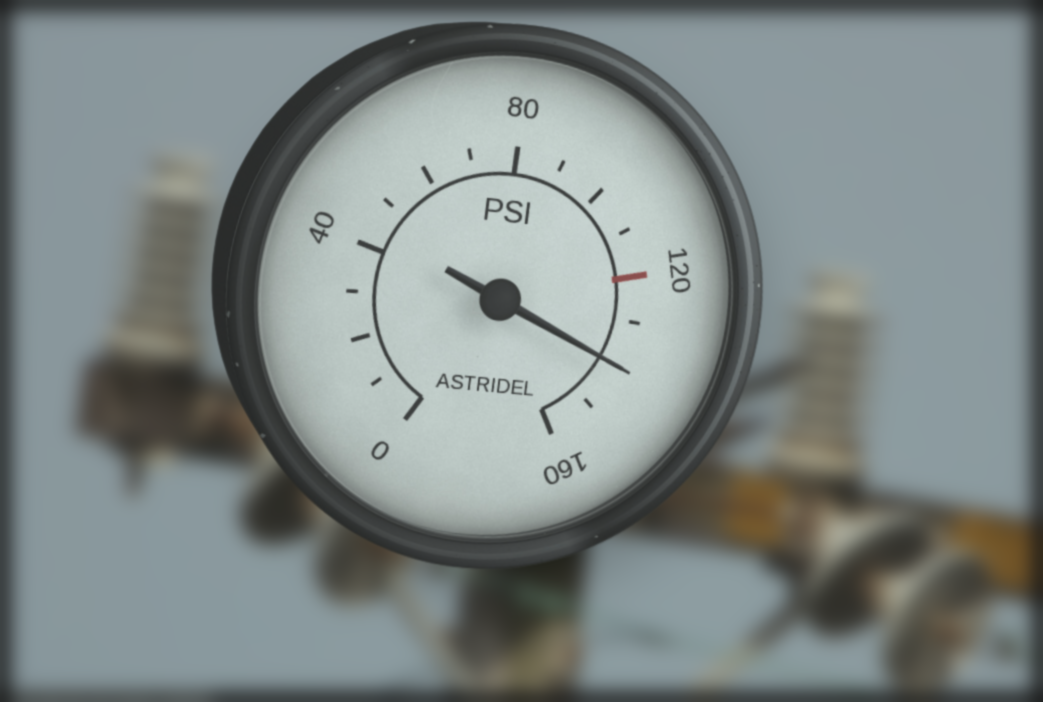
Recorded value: value=140 unit=psi
